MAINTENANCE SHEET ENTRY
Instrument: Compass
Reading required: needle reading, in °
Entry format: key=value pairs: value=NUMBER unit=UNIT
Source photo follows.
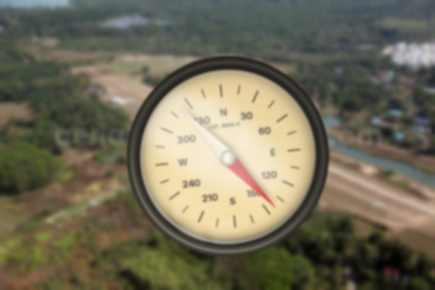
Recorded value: value=142.5 unit=°
